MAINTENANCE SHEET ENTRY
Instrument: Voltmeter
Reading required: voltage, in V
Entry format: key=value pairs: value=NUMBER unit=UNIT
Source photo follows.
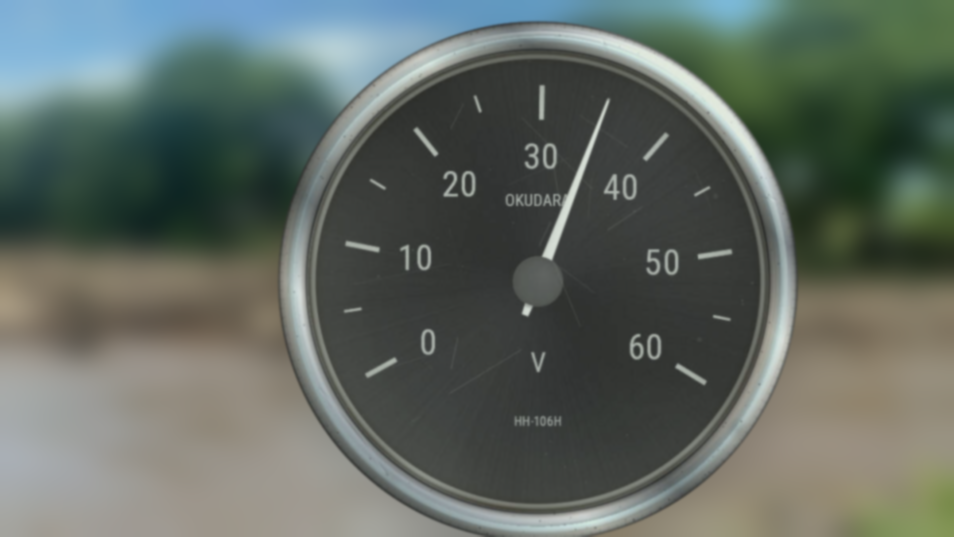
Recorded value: value=35 unit=V
